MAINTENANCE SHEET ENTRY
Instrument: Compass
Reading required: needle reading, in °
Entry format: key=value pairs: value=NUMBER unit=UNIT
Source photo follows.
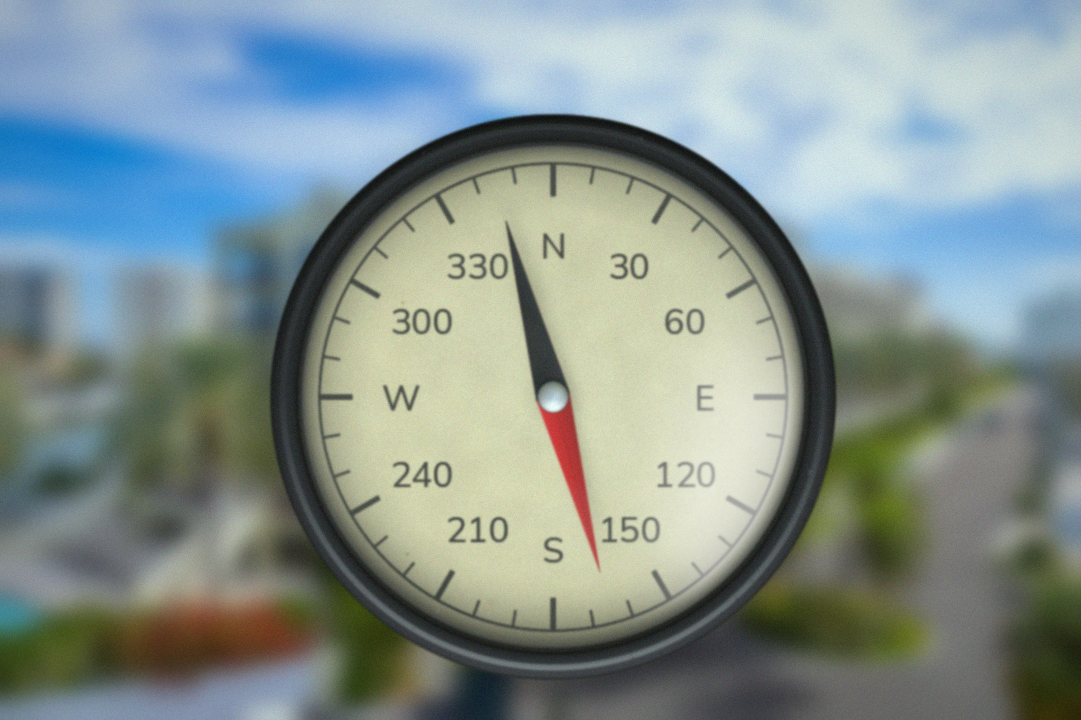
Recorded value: value=165 unit=°
